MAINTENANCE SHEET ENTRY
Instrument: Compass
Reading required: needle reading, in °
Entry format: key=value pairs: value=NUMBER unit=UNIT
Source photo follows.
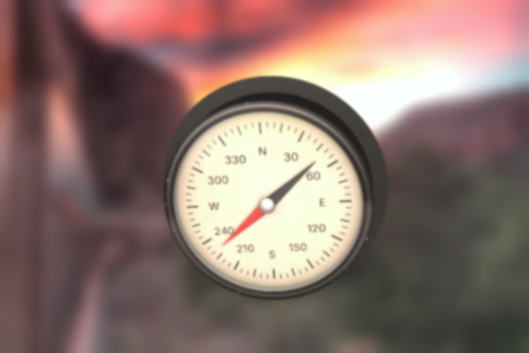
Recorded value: value=230 unit=°
